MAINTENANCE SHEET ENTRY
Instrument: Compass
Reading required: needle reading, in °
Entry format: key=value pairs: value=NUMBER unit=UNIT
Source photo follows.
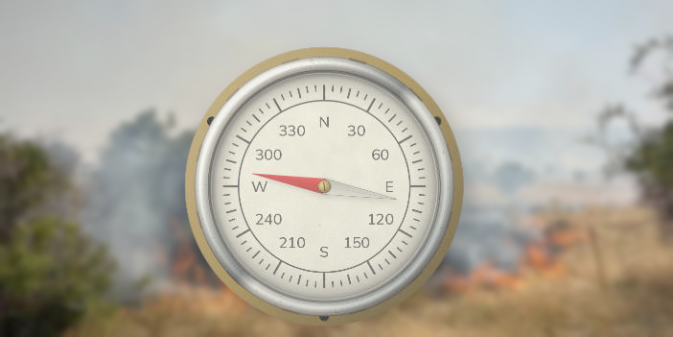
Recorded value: value=280 unit=°
